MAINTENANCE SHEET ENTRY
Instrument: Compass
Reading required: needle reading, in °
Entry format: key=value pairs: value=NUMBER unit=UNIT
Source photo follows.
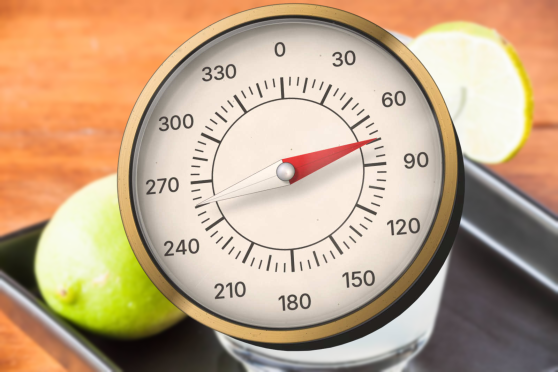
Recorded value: value=75 unit=°
